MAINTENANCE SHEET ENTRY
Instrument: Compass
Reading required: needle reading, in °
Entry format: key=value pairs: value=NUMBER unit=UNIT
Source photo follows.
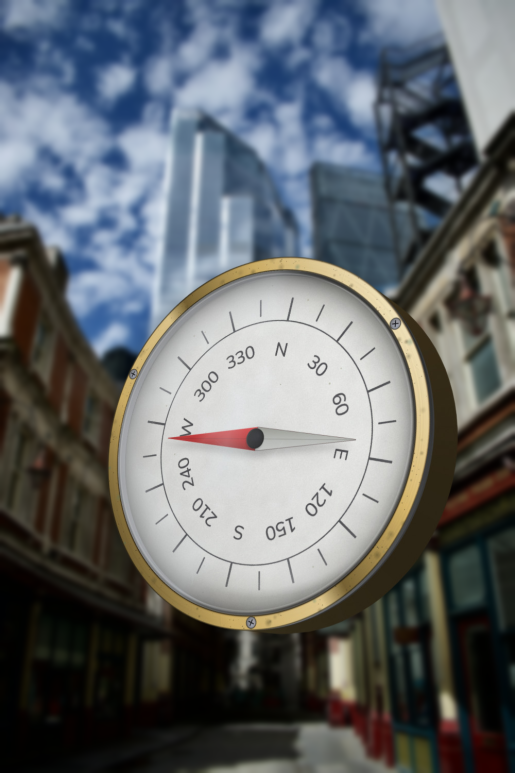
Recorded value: value=262.5 unit=°
